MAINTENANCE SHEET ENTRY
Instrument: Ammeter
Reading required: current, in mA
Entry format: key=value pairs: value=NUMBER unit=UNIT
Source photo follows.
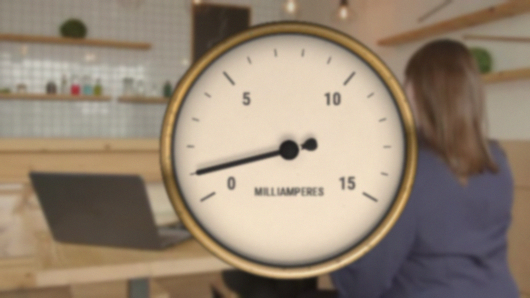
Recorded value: value=1 unit=mA
